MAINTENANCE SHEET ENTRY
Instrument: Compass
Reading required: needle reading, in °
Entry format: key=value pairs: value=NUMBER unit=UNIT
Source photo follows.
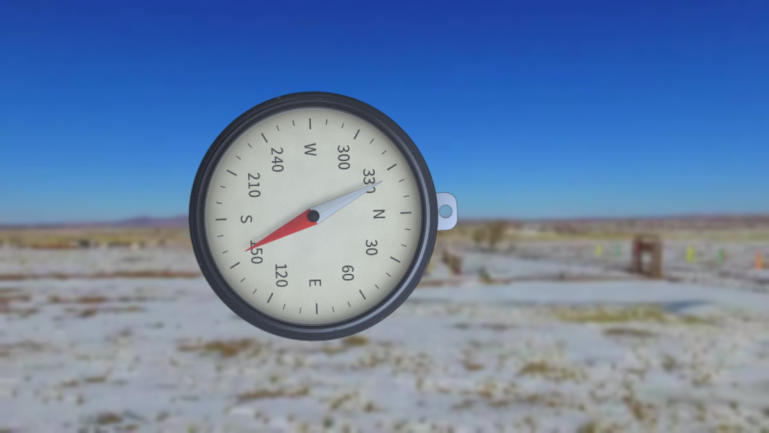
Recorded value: value=155 unit=°
